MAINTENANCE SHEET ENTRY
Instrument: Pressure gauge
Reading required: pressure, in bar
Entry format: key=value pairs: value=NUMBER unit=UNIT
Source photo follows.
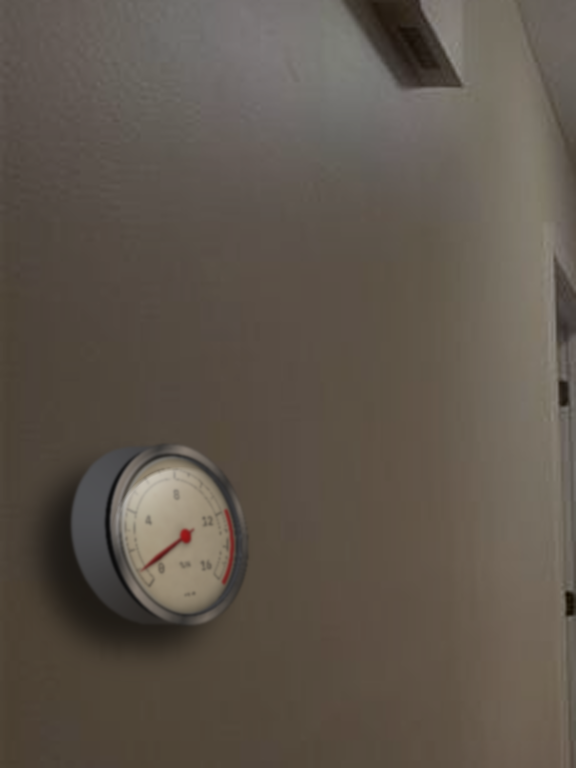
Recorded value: value=1 unit=bar
